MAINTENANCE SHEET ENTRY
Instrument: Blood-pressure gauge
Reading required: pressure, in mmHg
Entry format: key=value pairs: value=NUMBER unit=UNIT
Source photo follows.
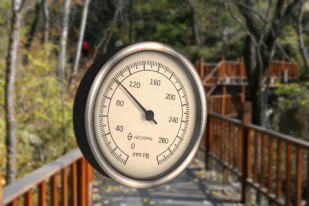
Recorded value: value=100 unit=mmHg
